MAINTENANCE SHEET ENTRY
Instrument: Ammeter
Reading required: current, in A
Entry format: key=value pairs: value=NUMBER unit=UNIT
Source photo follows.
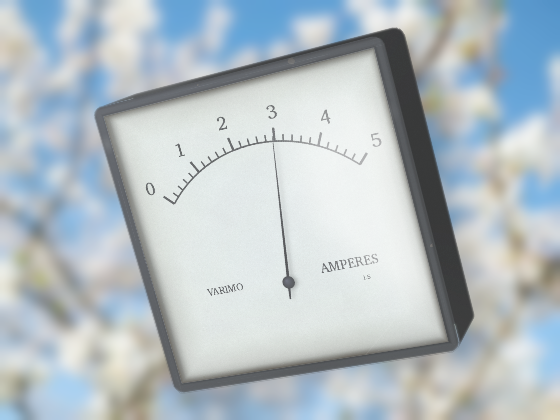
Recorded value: value=3 unit=A
